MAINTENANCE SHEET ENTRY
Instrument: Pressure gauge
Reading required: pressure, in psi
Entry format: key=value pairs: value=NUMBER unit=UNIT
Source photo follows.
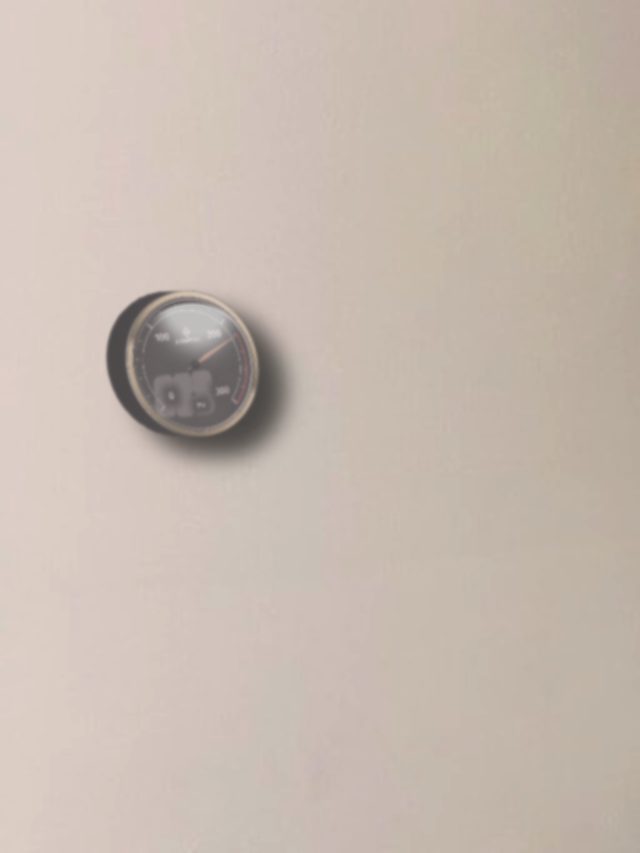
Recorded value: value=220 unit=psi
